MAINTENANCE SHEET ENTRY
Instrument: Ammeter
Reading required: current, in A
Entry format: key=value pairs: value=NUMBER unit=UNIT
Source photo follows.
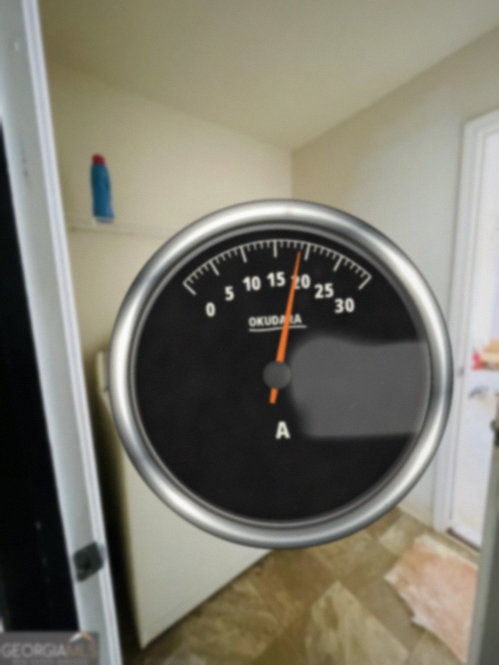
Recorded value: value=19 unit=A
